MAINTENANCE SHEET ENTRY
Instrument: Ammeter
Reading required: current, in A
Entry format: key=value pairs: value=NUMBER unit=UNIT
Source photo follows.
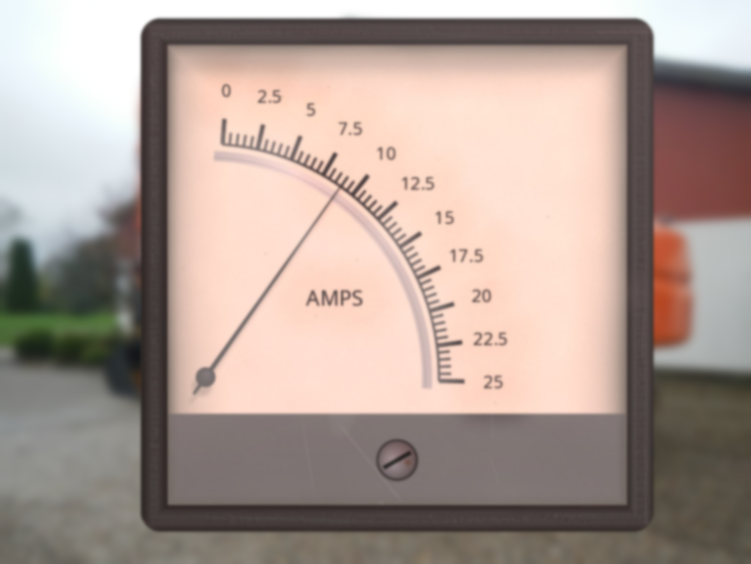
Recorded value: value=9 unit=A
